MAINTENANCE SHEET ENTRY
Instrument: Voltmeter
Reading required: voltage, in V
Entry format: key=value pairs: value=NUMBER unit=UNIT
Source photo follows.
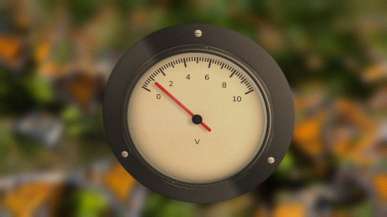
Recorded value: value=1 unit=V
